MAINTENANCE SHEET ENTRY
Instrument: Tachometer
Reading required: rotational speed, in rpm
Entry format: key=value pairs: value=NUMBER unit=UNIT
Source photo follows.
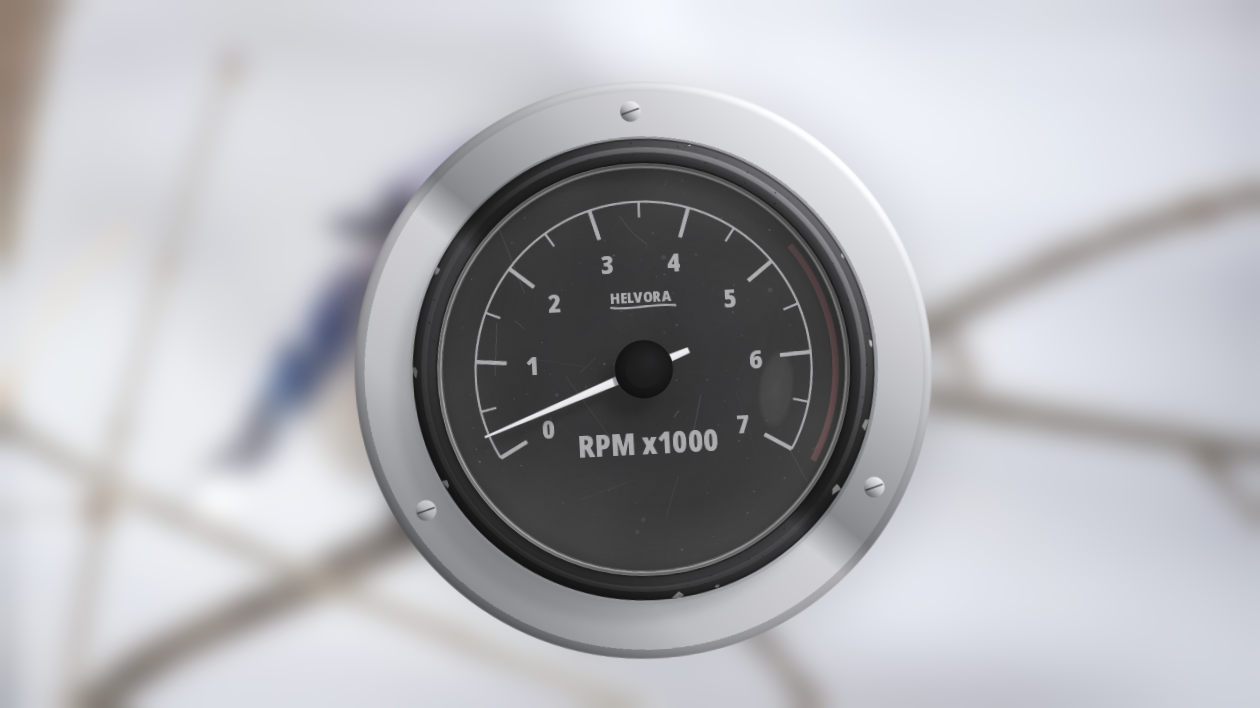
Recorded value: value=250 unit=rpm
